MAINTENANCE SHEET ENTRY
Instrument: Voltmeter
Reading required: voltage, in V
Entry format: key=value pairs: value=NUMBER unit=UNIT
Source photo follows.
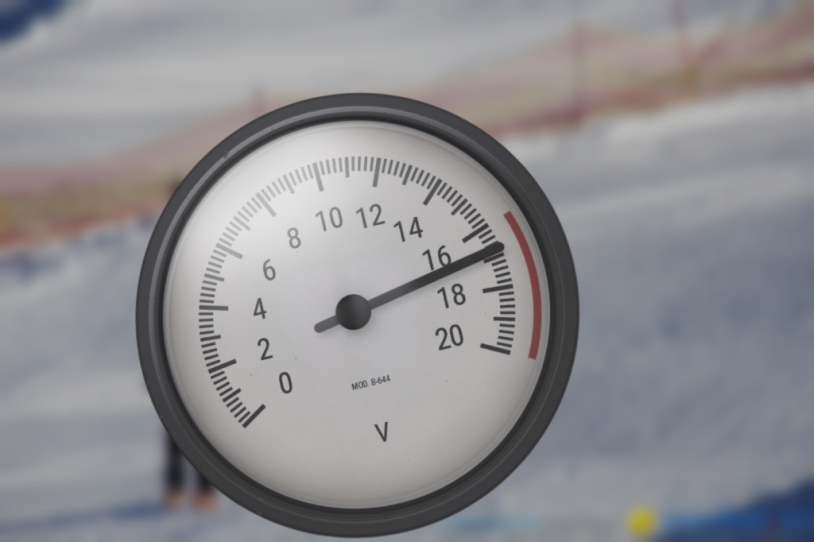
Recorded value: value=16.8 unit=V
